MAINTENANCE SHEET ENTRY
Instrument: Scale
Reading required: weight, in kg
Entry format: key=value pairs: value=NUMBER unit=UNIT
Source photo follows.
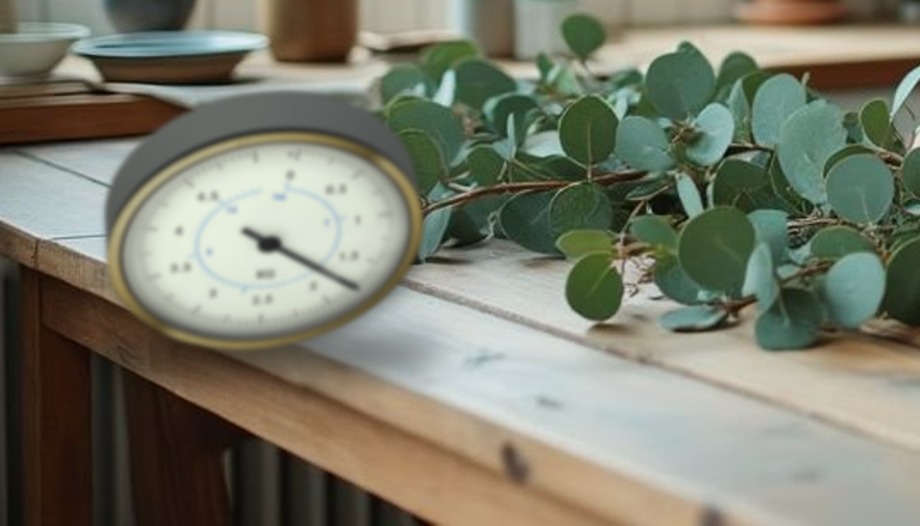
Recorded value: value=1.75 unit=kg
